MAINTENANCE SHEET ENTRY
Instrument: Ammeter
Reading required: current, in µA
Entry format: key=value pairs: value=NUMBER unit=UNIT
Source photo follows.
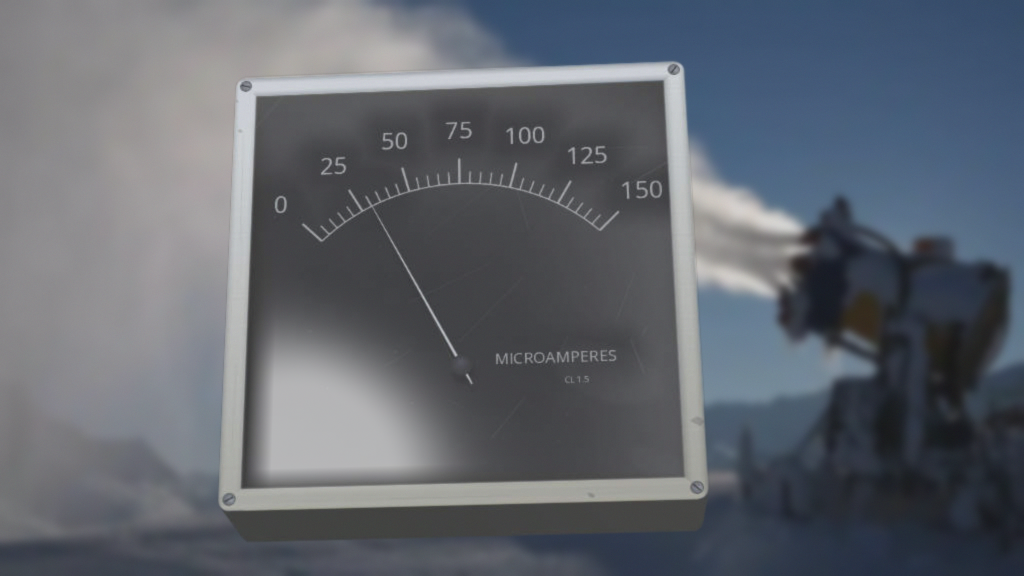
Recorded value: value=30 unit=µA
